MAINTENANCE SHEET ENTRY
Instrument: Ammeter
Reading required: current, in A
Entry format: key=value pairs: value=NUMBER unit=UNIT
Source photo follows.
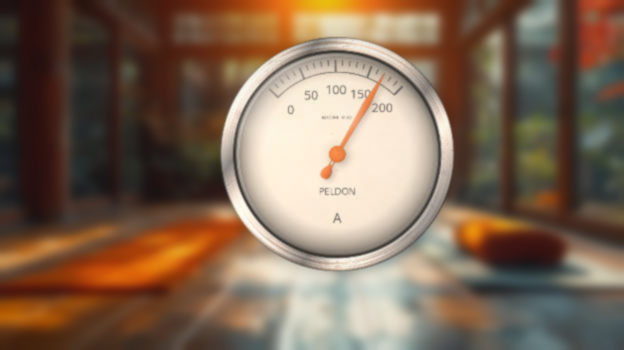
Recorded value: value=170 unit=A
